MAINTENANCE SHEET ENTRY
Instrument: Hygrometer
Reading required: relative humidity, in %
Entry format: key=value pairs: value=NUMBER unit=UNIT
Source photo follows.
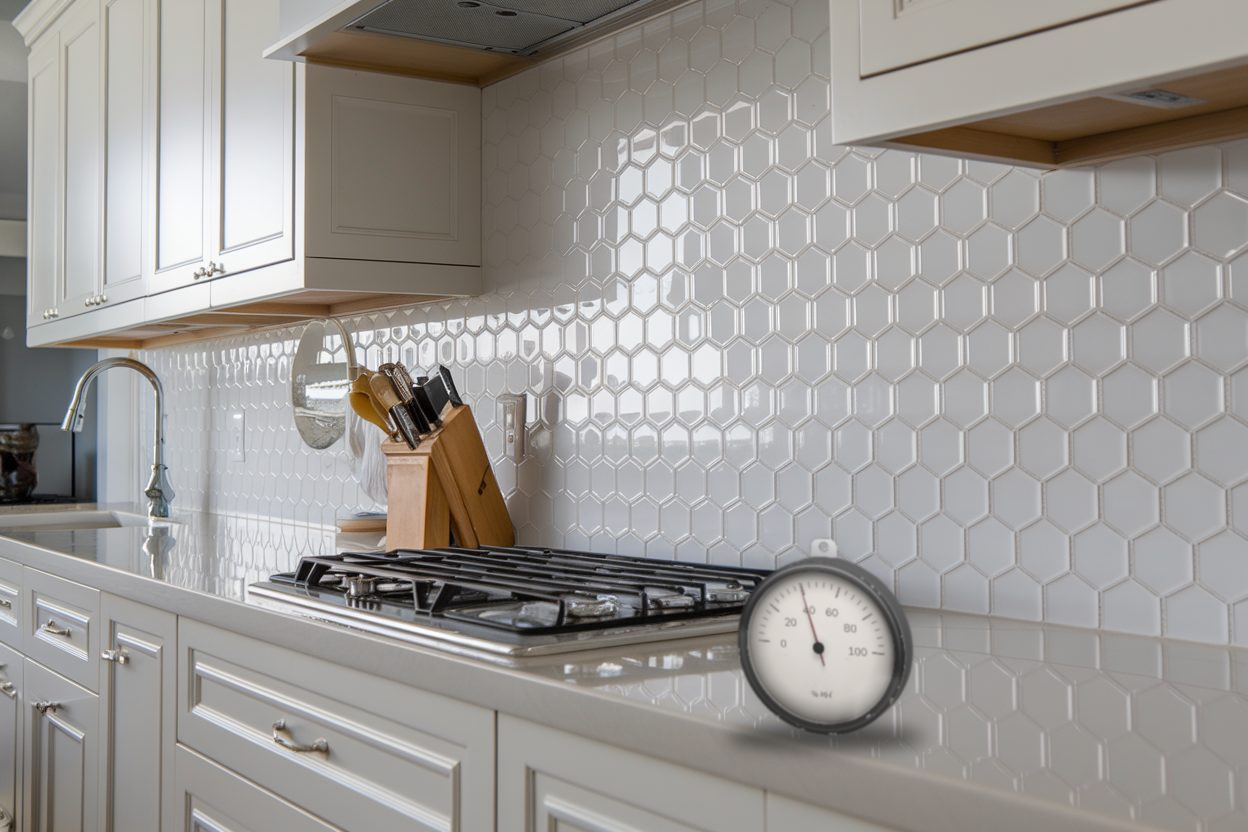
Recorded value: value=40 unit=%
